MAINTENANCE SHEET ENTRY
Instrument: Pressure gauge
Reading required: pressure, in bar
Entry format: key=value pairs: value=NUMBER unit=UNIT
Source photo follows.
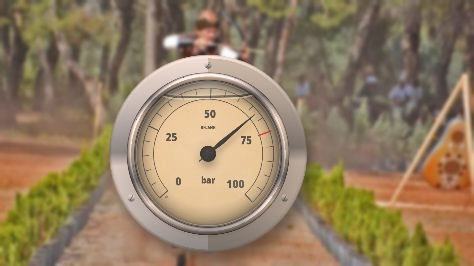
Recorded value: value=67.5 unit=bar
